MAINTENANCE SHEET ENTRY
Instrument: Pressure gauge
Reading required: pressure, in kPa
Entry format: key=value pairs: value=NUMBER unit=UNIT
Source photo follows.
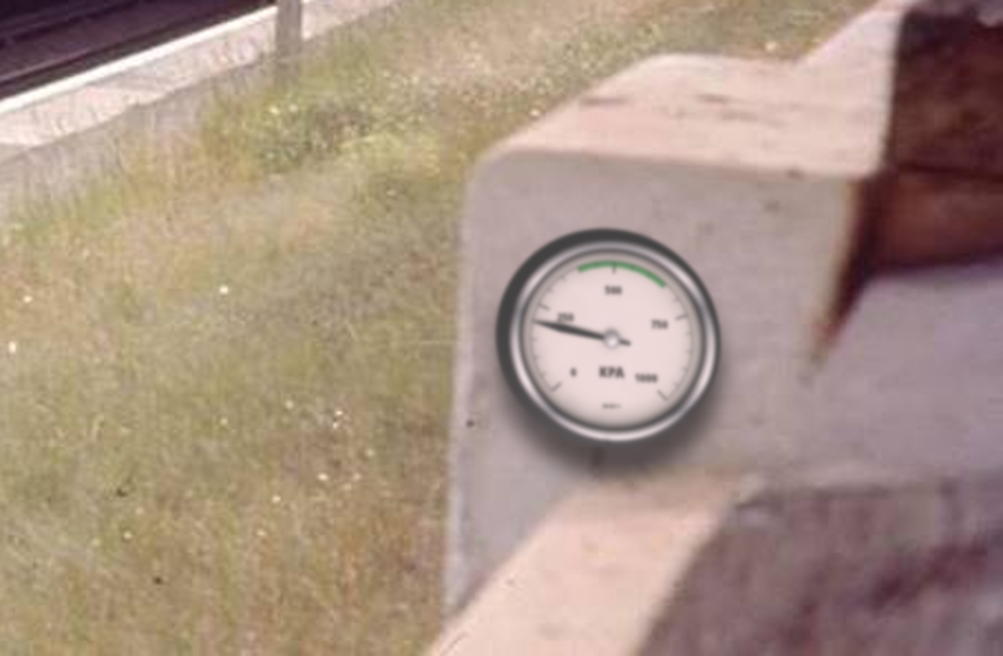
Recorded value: value=200 unit=kPa
